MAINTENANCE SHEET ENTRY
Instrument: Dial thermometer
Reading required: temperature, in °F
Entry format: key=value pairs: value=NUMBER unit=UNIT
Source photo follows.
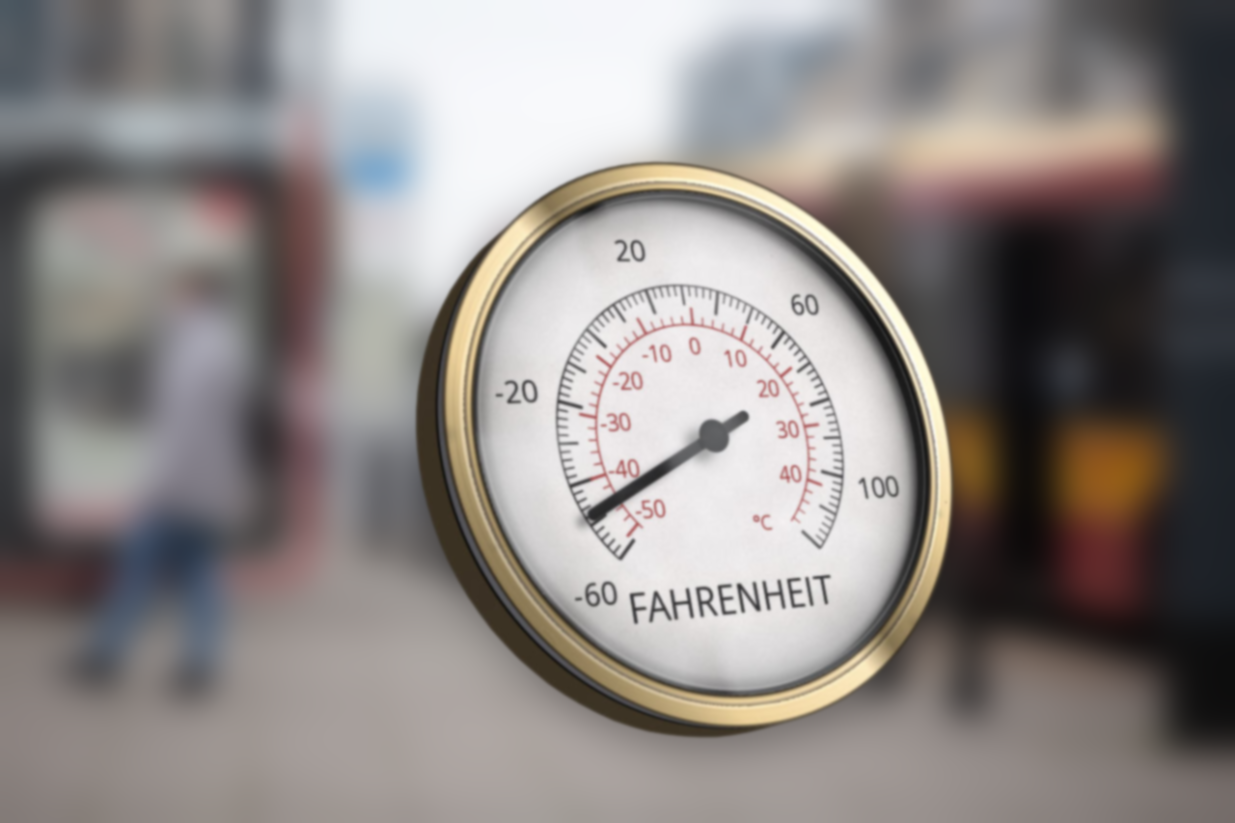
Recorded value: value=-48 unit=°F
